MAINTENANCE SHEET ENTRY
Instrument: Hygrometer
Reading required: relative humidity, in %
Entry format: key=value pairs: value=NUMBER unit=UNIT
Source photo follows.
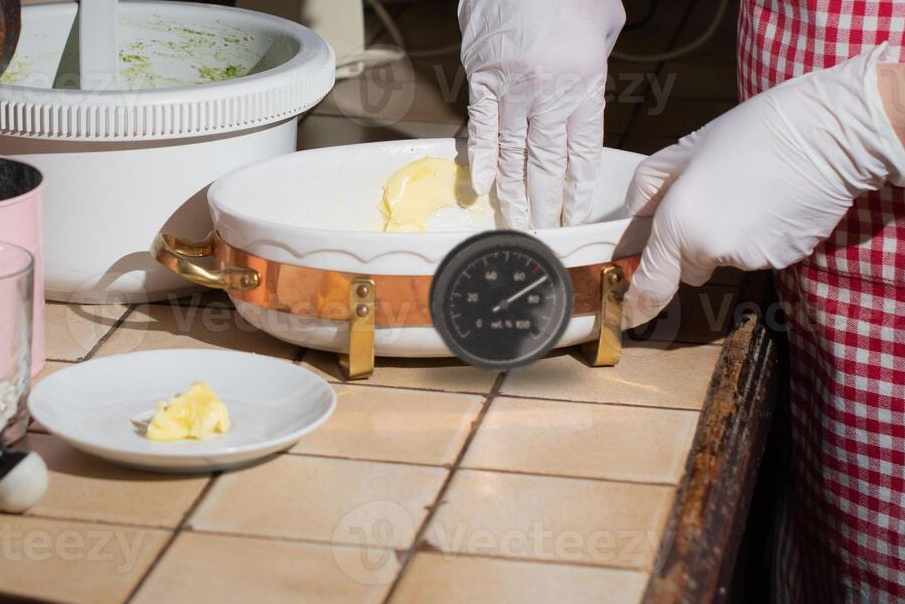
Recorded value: value=70 unit=%
